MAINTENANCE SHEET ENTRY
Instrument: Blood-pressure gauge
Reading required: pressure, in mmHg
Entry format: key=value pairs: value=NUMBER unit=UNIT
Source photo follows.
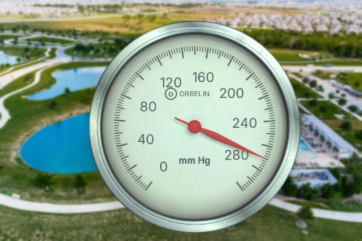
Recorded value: value=270 unit=mmHg
